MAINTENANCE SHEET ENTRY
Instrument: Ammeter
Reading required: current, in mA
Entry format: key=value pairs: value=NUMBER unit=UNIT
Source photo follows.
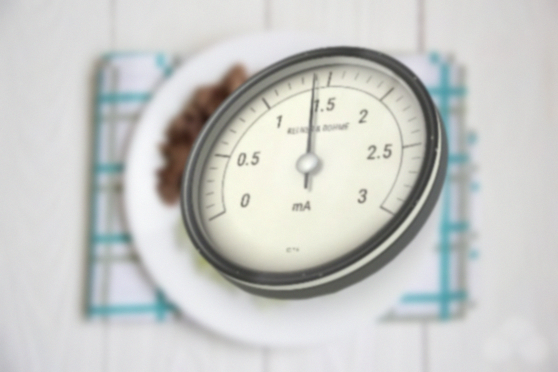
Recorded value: value=1.4 unit=mA
